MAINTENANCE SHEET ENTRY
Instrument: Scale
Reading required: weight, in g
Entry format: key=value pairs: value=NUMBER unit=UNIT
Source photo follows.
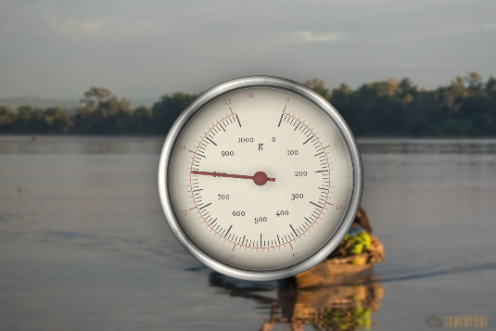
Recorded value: value=800 unit=g
